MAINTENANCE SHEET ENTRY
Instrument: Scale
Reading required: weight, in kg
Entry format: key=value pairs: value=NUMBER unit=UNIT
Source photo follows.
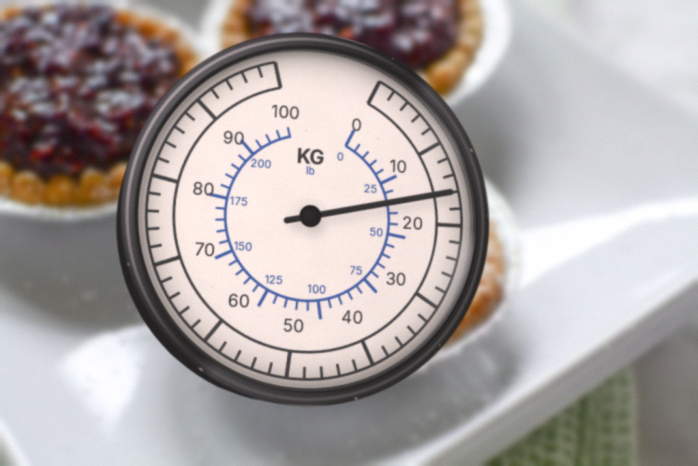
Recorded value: value=16 unit=kg
